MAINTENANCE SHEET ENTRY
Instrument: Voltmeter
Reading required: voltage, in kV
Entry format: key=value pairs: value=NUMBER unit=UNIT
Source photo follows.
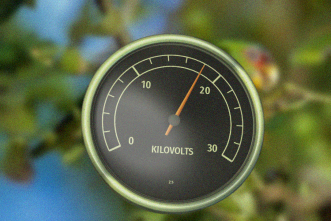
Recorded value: value=18 unit=kV
